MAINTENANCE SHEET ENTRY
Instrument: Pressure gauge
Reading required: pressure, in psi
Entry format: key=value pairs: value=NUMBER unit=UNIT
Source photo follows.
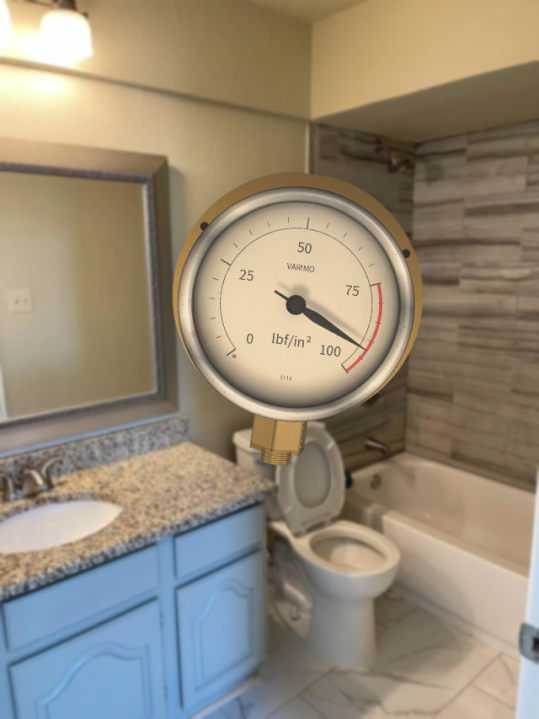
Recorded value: value=92.5 unit=psi
